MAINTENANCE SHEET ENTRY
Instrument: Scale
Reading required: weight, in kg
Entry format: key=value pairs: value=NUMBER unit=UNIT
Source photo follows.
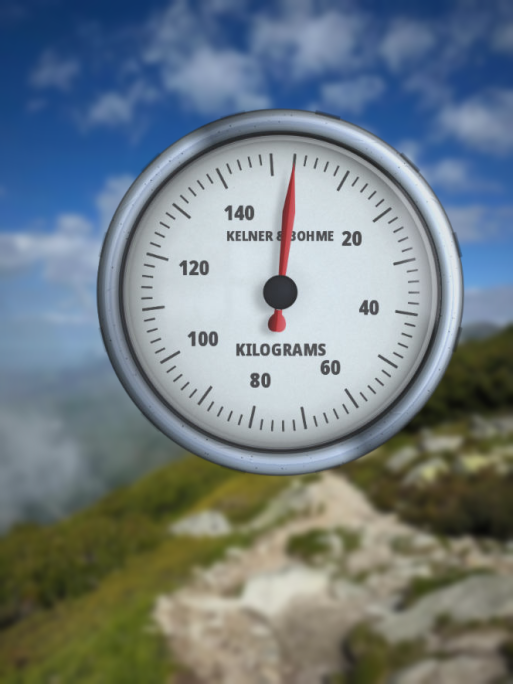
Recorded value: value=0 unit=kg
